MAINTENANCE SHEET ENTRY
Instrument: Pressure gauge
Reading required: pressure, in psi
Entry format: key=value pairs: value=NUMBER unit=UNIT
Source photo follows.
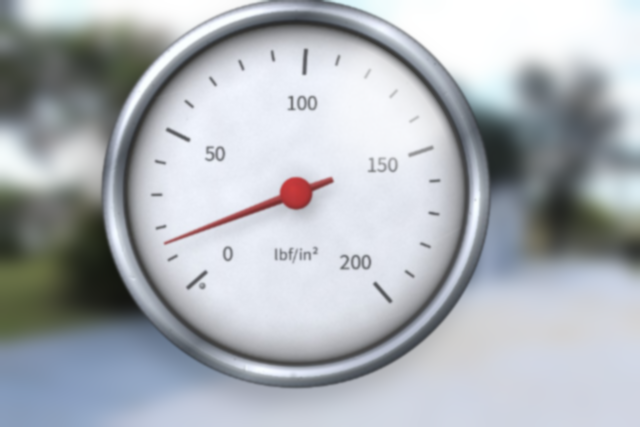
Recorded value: value=15 unit=psi
